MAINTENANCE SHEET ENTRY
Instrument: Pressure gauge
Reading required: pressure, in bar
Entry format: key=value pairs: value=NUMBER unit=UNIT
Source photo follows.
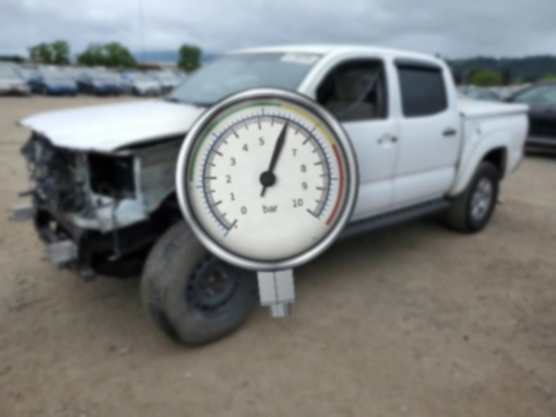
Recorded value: value=6 unit=bar
